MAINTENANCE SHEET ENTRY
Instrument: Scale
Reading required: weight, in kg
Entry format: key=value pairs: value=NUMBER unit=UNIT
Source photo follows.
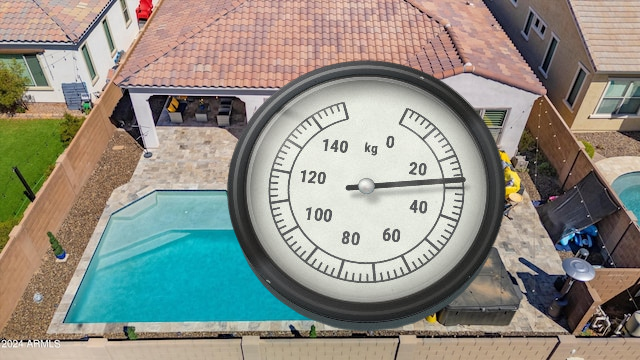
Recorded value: value=28 unit=kg
